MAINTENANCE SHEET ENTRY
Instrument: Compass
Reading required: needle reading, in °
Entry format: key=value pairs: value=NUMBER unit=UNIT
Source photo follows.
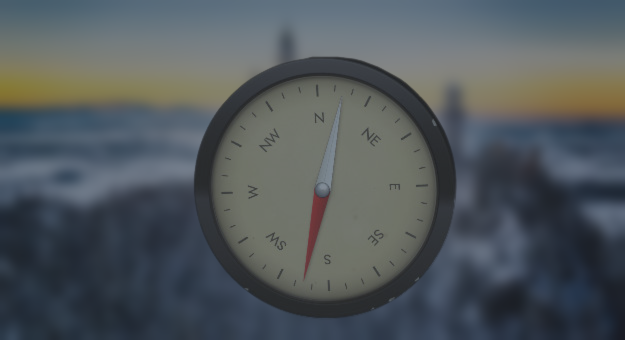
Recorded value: value=195 unit=°
